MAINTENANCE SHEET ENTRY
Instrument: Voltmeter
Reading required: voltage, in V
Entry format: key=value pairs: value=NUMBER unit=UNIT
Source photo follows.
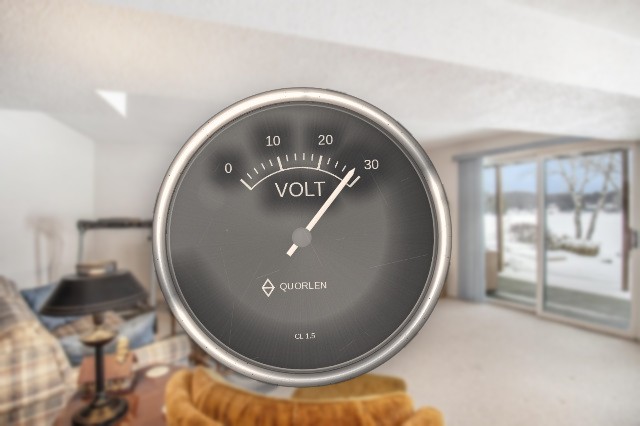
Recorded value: value=28 unit=V
